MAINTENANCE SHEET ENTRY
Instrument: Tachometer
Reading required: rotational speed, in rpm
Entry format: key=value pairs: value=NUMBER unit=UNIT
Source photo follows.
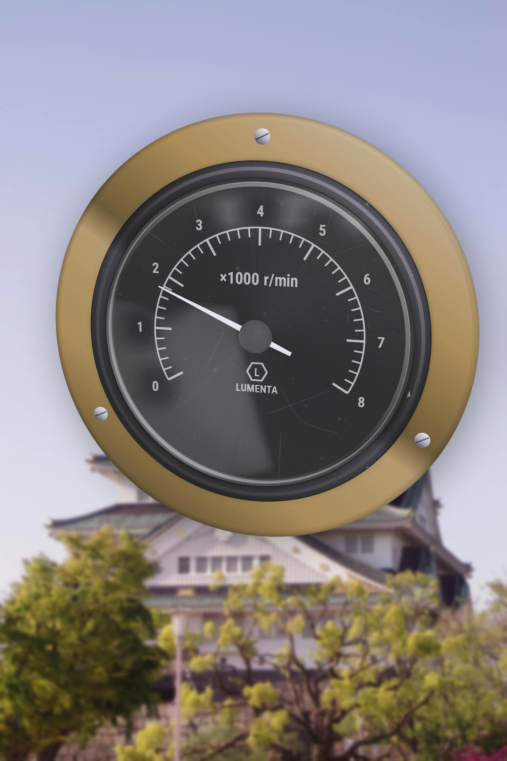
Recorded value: value=1800 unit=rpm
